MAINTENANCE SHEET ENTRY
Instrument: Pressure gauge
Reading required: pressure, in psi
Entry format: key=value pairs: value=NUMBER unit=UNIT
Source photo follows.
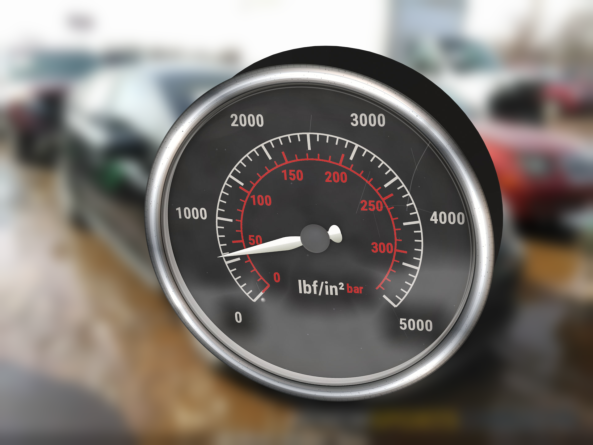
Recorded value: value=600 unit=psi
